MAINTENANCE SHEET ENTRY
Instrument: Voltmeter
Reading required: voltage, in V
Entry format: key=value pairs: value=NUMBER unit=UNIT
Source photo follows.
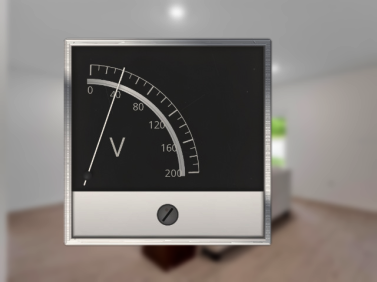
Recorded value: value=40 unit=V
